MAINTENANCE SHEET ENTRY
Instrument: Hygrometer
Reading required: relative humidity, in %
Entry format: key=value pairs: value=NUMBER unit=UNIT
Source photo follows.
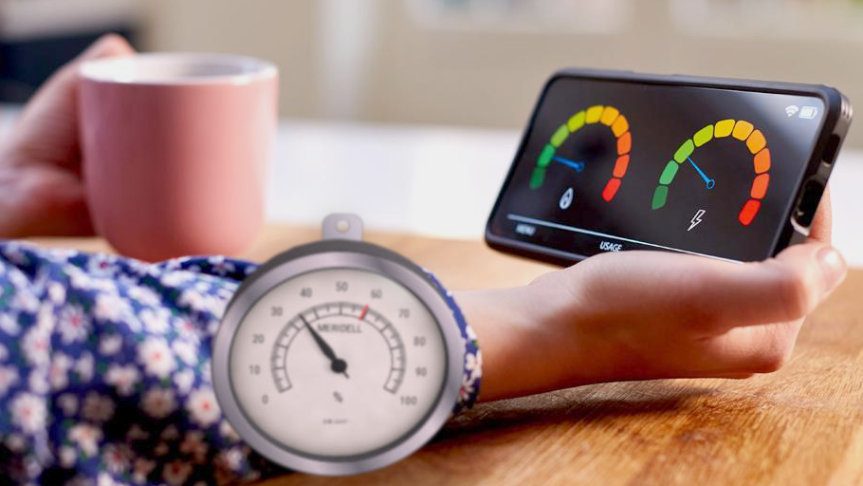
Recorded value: value=35 unit=%
